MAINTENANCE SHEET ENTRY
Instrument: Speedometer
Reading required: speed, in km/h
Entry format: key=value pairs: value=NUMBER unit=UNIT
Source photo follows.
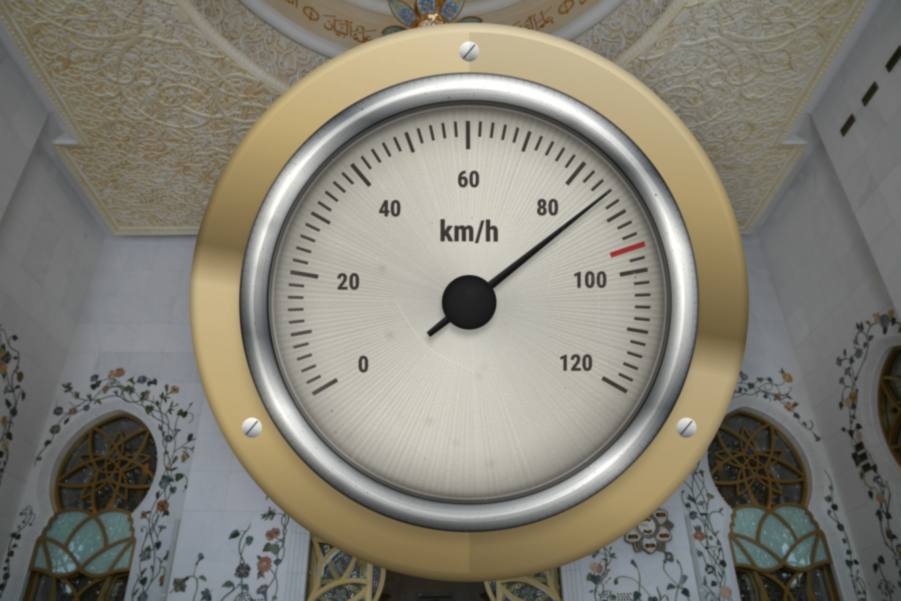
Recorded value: value=86 unit=km/h
